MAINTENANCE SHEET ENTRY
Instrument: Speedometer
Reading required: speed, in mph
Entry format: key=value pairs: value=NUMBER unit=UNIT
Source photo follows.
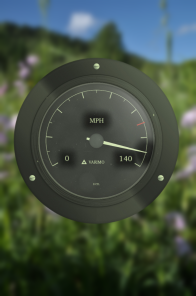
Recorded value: value=130 unit=mph
